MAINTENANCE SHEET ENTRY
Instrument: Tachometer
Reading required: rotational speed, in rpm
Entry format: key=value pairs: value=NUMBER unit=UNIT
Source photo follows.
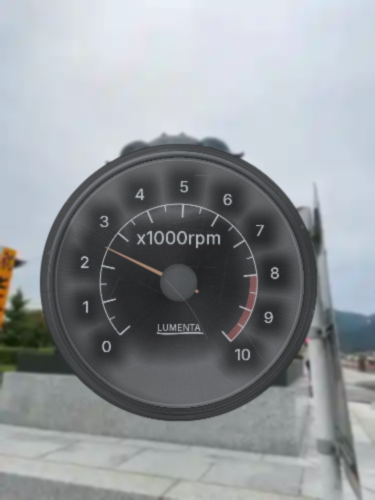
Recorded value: value=2500 unit=rpm
